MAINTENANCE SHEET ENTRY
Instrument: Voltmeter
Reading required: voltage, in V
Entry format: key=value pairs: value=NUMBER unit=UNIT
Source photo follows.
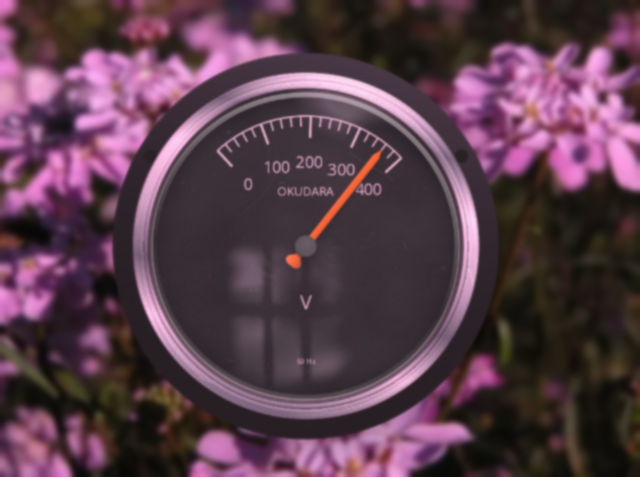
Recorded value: value=360 unit=V
